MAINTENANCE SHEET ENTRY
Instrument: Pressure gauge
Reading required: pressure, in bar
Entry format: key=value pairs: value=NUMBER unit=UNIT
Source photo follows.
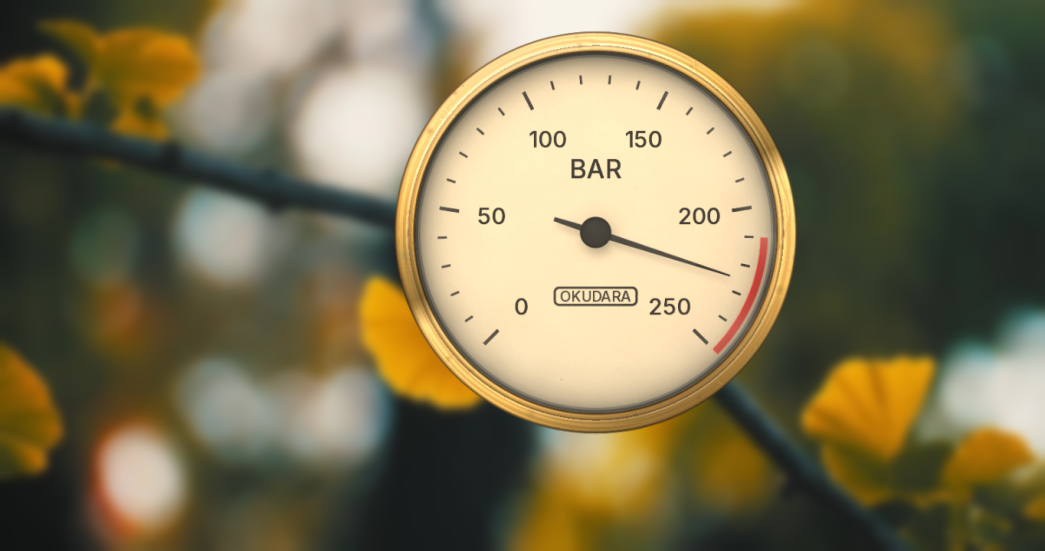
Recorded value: value=225 unit=bar
